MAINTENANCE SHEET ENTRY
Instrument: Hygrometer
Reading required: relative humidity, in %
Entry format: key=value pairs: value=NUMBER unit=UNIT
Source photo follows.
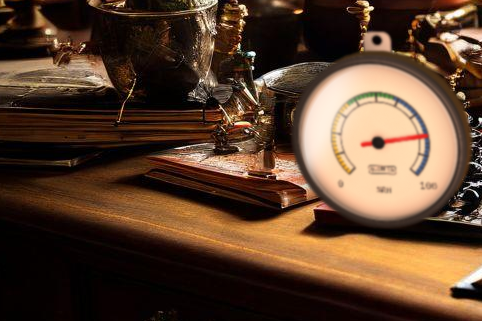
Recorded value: value=80 unit=%
